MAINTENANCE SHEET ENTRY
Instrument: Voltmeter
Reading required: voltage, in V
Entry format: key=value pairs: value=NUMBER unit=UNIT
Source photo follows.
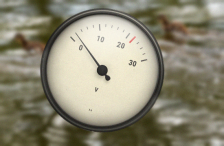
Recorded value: value=2 unit=V
